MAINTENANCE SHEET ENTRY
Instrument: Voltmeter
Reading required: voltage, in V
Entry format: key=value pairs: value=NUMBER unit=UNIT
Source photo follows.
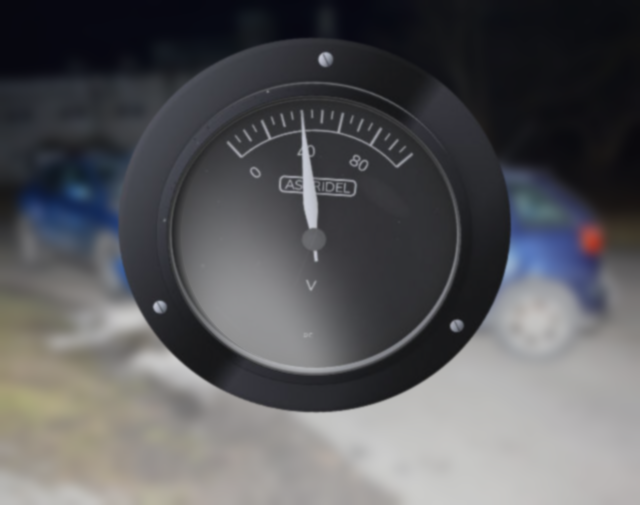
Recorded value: value=40 unit=V
